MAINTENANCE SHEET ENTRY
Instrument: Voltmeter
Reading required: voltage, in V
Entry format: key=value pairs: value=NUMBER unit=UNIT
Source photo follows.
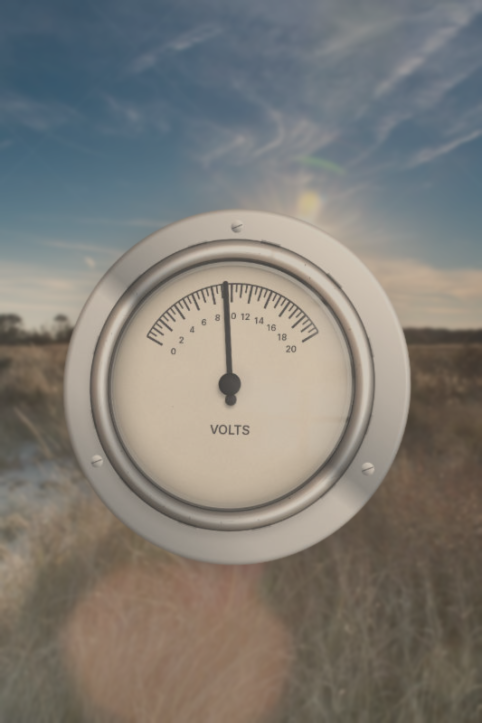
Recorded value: value=9.5 unit=V
